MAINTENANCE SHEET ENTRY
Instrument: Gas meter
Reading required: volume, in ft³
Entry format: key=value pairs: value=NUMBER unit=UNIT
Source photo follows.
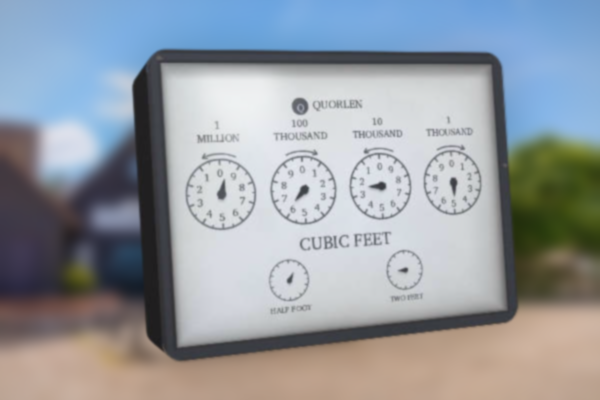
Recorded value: value=962500 unit=ft³
